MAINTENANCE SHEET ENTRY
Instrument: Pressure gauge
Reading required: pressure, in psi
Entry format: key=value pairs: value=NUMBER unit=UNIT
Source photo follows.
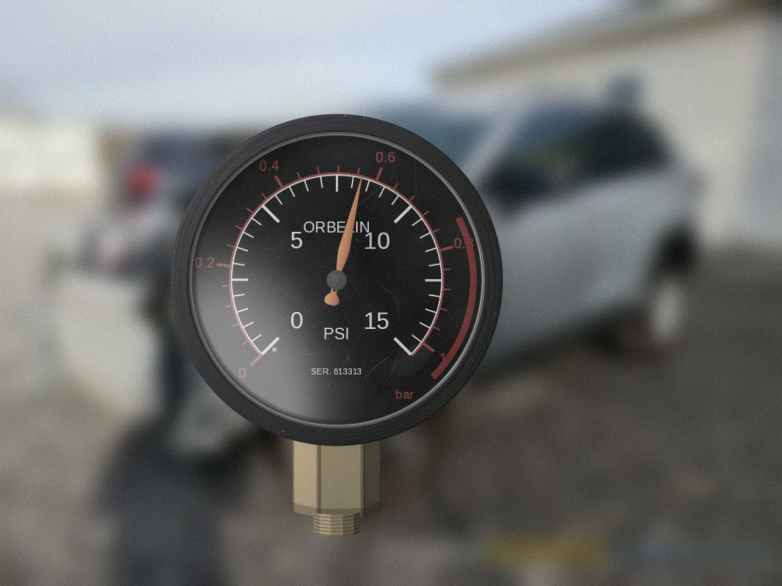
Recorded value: value=8.25 unit=psi
